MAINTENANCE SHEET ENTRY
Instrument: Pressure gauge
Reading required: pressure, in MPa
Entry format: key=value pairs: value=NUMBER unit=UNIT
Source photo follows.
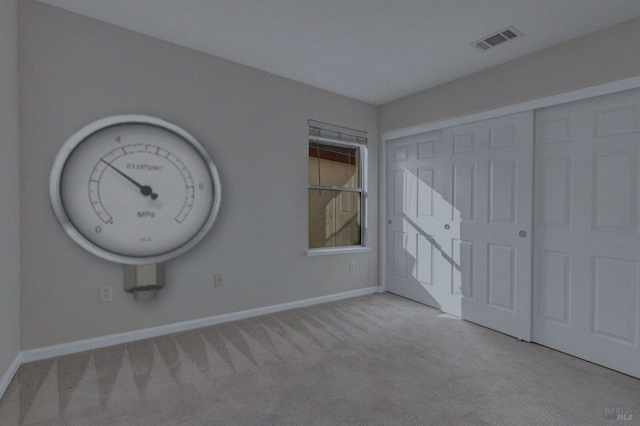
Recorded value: value=3 unit=MPa
